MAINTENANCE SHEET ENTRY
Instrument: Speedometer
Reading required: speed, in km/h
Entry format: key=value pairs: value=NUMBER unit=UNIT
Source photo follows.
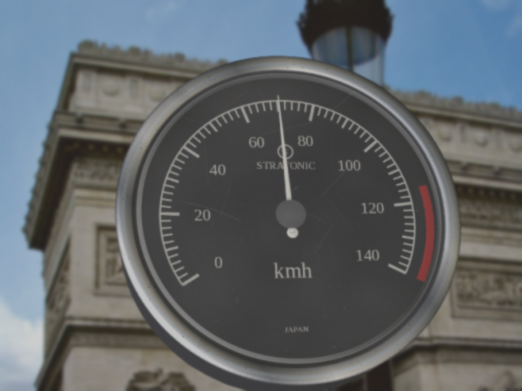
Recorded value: value=70 unit=km/h
